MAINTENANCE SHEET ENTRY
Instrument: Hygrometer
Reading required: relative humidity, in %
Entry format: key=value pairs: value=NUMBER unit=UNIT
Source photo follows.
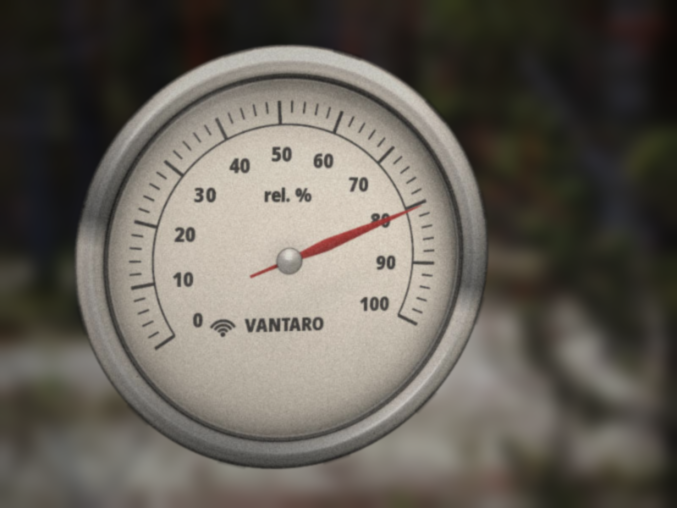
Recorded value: value=80 unit=%
